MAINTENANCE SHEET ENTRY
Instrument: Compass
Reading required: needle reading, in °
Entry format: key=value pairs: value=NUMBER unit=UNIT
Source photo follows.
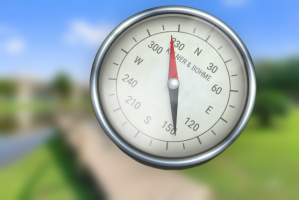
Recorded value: value=322.5 unit=°
